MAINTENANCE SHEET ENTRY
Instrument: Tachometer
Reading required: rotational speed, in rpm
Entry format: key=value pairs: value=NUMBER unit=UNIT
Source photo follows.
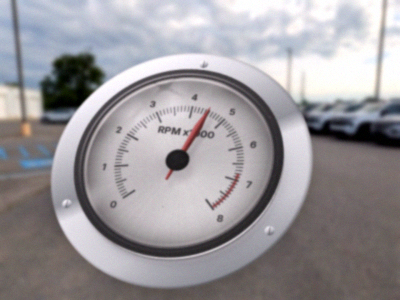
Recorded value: value=4500 unit=rpm
